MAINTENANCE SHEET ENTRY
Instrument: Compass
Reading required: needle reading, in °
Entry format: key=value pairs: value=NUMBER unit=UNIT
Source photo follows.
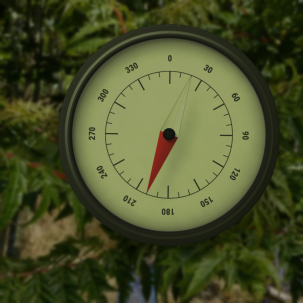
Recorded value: value=200 unit=°
